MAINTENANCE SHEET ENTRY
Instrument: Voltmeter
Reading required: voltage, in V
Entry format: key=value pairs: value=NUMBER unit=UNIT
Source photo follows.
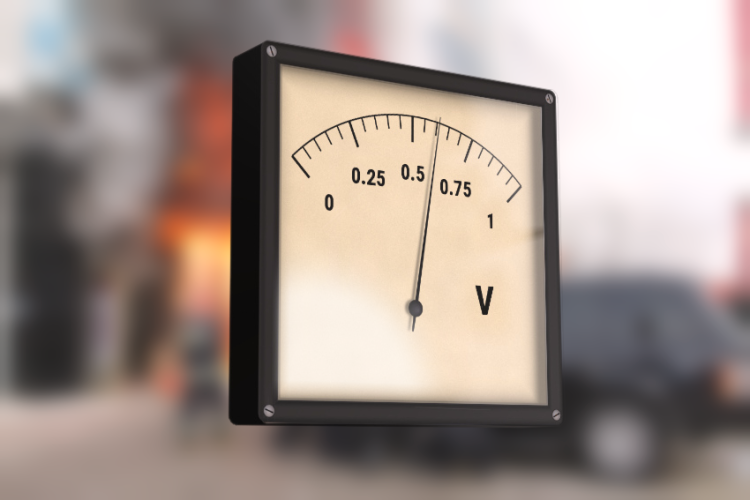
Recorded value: value=0.6 unit=V
